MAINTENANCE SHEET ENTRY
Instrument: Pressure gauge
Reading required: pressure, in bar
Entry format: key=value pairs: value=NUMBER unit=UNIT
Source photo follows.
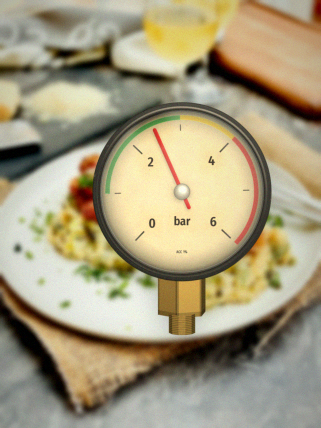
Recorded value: value=2.5 unit=bar
